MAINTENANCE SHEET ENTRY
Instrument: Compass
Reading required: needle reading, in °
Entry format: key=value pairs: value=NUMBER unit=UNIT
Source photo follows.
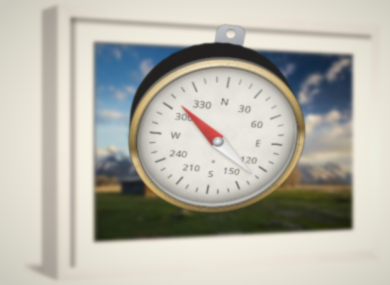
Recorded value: value=310 unit=°
